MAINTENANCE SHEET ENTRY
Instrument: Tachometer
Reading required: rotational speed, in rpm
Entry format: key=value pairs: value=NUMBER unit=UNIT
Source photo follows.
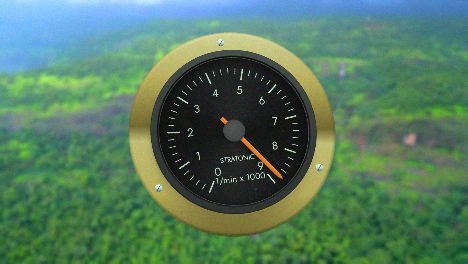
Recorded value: value=8800 unit=rpm
